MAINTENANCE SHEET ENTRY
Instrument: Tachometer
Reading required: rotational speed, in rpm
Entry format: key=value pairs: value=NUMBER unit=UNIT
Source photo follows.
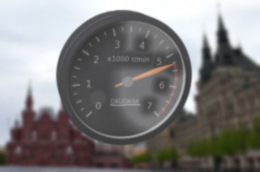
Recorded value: value=5250 unit=rpm
